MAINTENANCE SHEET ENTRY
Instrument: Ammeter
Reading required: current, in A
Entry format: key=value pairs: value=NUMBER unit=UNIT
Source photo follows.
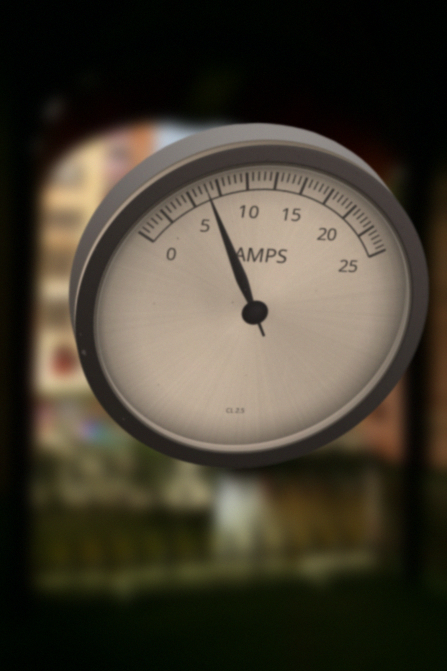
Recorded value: value=6.5 unit=A
